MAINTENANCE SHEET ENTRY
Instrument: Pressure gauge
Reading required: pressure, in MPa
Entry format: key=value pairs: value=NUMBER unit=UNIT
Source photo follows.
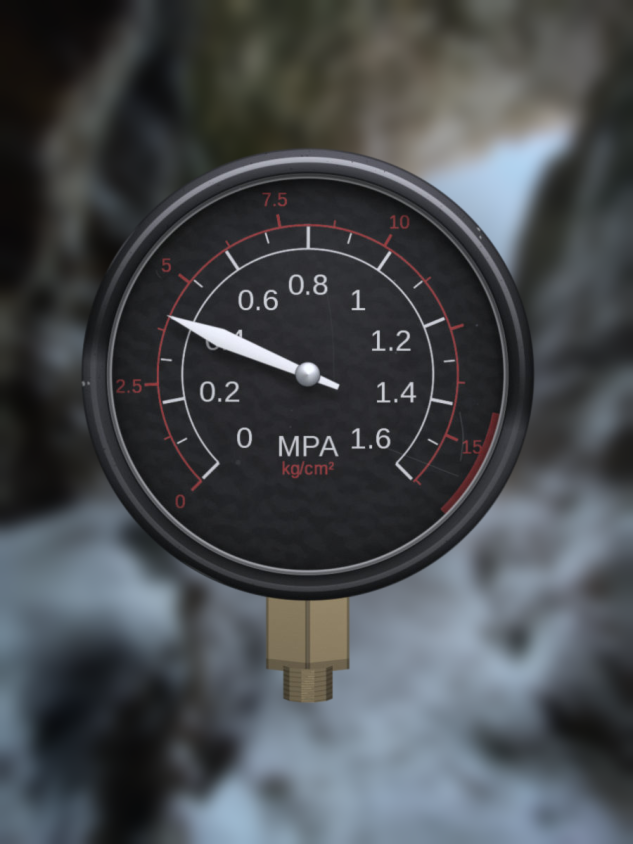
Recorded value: value=0.4 unit=MPa
